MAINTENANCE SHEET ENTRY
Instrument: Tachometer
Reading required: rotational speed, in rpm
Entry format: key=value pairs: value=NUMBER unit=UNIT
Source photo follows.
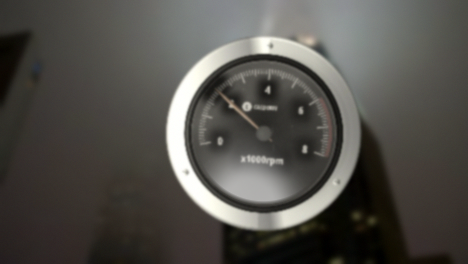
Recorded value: value=2000 unit=rpm
